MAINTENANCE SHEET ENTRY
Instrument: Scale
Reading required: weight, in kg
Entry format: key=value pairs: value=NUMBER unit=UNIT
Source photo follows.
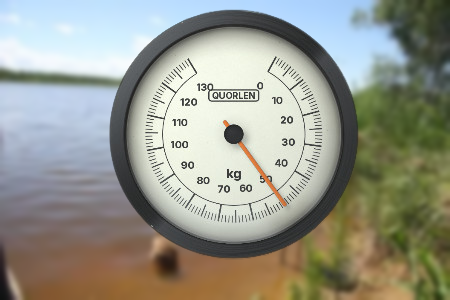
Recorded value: value=50 unit=kg
